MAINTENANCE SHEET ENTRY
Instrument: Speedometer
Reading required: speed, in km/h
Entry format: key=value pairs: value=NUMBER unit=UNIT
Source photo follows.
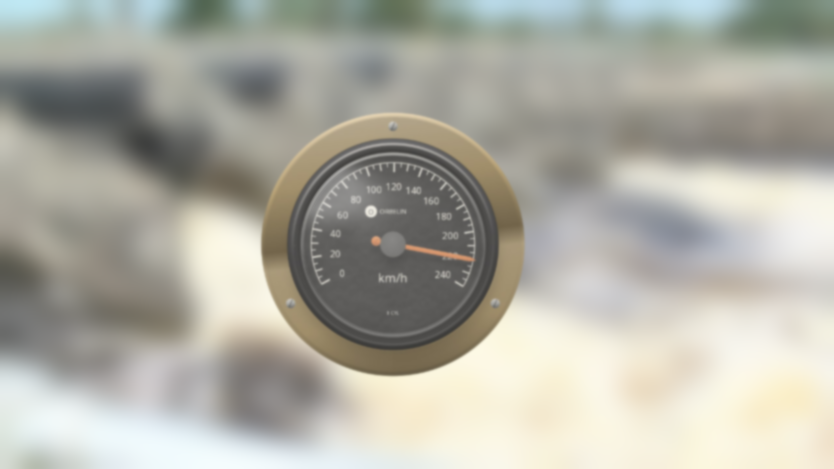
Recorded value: value=220 unit=km/h
